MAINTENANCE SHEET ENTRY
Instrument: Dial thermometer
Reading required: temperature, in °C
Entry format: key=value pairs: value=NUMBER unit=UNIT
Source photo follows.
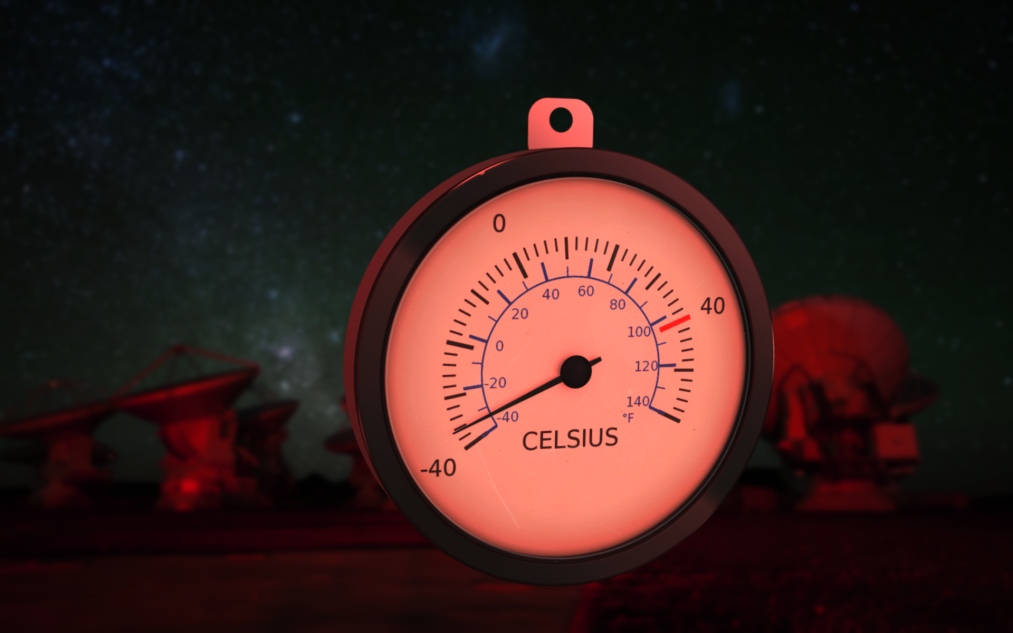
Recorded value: value=-36 unit=°C
